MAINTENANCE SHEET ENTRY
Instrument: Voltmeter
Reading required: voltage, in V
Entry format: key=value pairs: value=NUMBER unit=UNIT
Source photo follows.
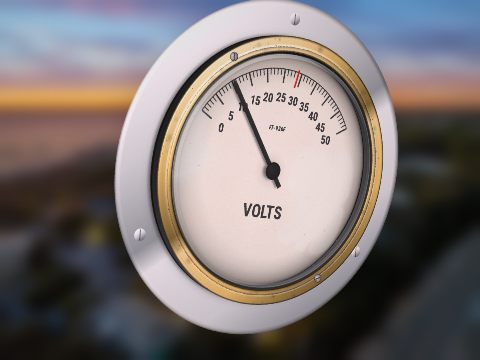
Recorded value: value=10 unit=V
